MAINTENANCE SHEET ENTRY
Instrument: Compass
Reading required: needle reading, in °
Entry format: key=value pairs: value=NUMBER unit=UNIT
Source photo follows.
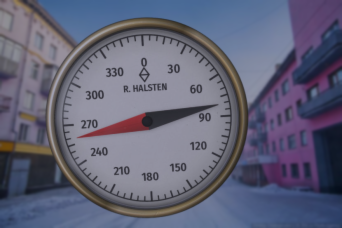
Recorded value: value=260 unit=°
